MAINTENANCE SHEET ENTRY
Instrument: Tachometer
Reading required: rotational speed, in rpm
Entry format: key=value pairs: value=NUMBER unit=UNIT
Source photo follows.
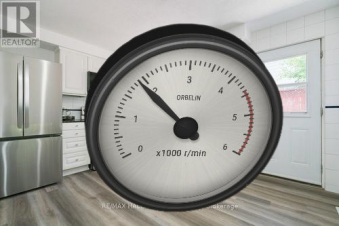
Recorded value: value=1900 unit=rpm
